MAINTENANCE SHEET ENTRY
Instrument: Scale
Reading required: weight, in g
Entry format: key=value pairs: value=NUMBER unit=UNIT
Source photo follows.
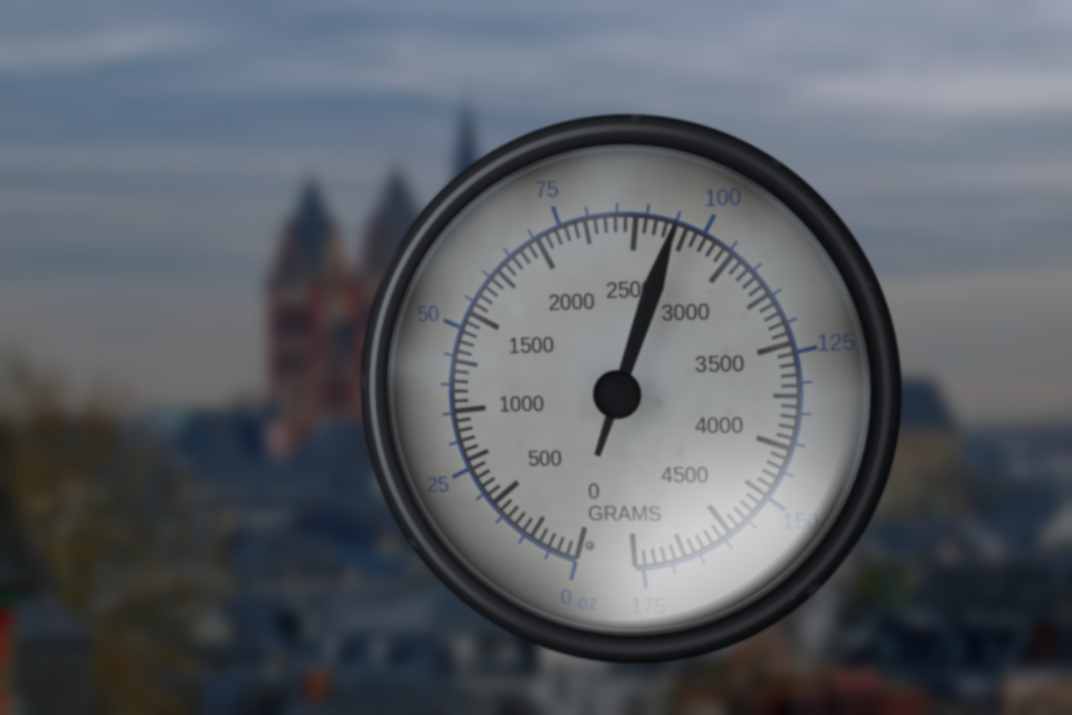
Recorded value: value=2700 unit=g
